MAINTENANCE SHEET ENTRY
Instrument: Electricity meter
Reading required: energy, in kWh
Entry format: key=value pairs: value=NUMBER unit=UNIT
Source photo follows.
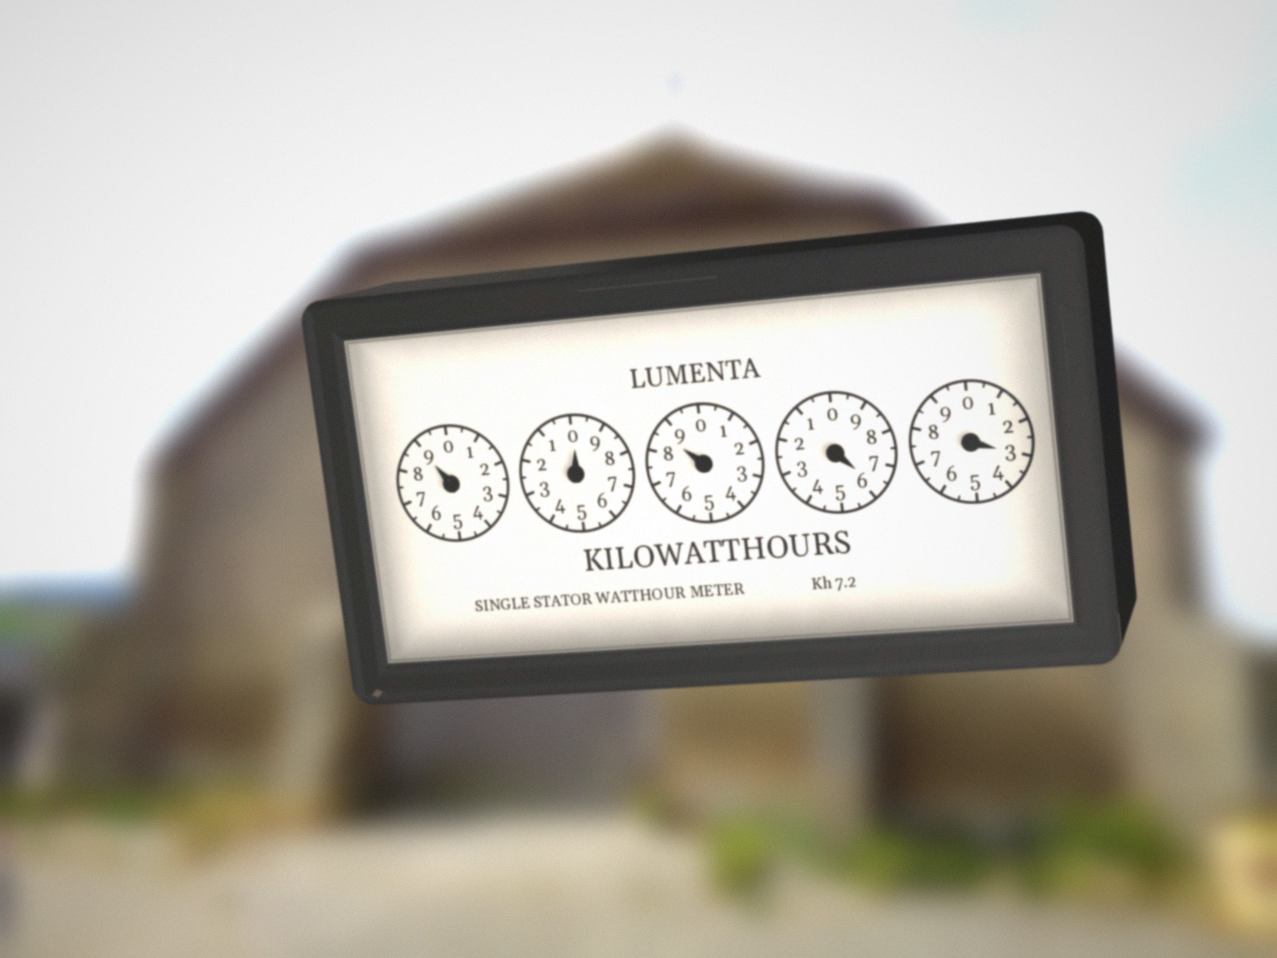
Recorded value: value=89863 unit=kWh
